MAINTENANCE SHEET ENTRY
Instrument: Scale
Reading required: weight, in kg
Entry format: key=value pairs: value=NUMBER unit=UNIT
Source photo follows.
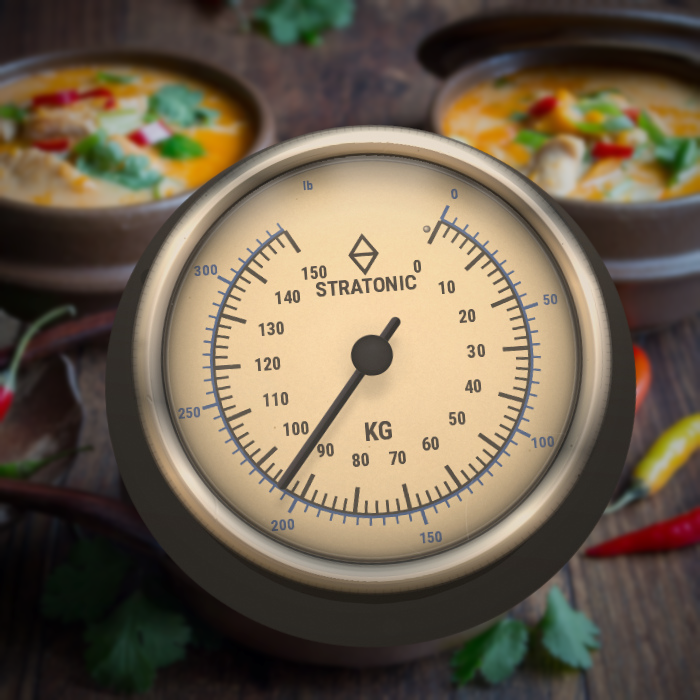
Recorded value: value=94 unit=kg
